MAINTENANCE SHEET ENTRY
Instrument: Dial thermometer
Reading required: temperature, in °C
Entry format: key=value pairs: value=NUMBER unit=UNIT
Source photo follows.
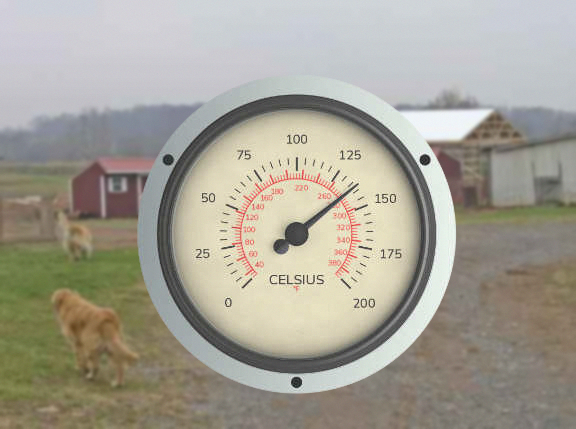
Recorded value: value=137.5 unit=°C
